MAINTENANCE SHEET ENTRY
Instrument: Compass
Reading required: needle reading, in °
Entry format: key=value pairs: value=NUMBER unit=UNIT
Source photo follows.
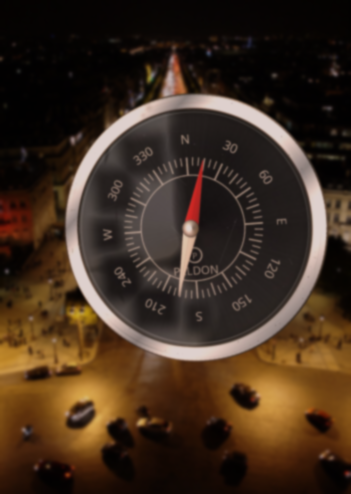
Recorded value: value=15 unit=°
